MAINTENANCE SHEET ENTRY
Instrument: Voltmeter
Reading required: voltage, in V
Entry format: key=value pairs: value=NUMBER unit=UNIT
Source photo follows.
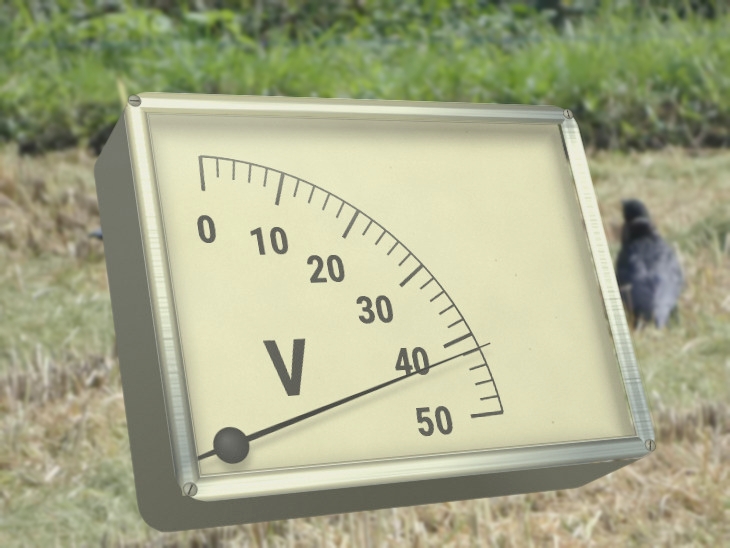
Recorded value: value=42 unit=V
